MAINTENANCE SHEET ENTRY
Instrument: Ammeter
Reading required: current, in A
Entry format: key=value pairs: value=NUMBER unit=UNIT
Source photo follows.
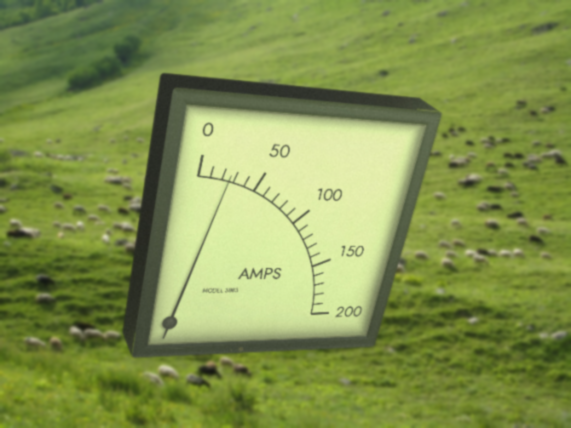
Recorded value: value=25 unit=A
